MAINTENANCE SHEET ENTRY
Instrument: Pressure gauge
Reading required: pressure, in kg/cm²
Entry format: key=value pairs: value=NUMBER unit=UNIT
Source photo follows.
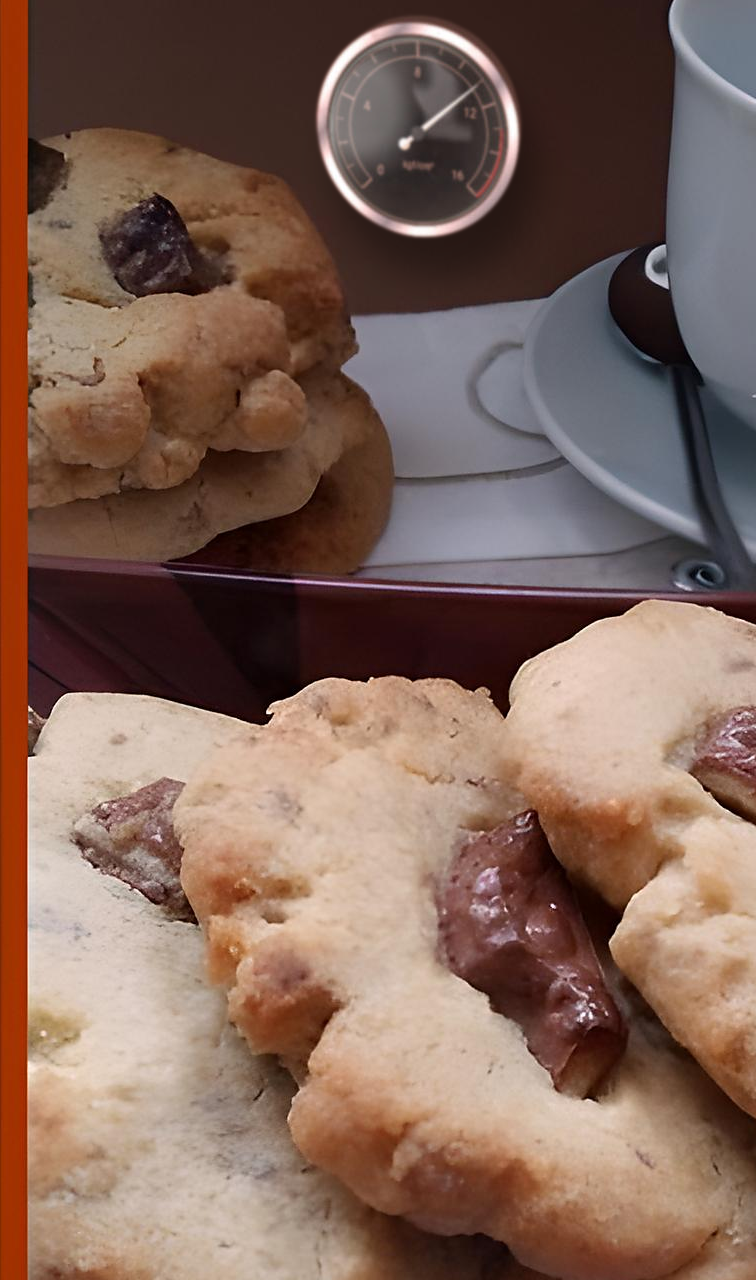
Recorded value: value=11 unit=kg/cm²
